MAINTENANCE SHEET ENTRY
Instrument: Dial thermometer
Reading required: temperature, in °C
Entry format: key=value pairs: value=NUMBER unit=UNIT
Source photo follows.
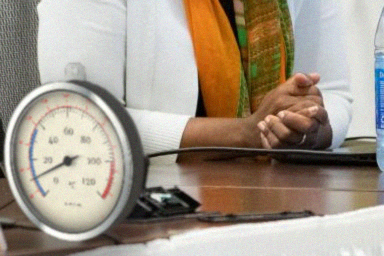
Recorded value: value=10 unit=°C
